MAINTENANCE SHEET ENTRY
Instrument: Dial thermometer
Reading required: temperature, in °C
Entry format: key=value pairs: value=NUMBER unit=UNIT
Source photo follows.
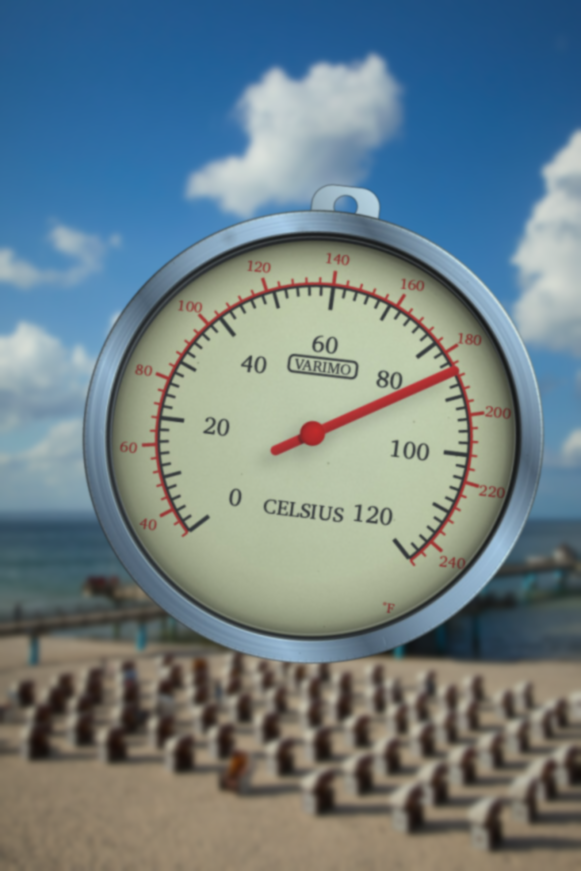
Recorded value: value=86 unit=°C
